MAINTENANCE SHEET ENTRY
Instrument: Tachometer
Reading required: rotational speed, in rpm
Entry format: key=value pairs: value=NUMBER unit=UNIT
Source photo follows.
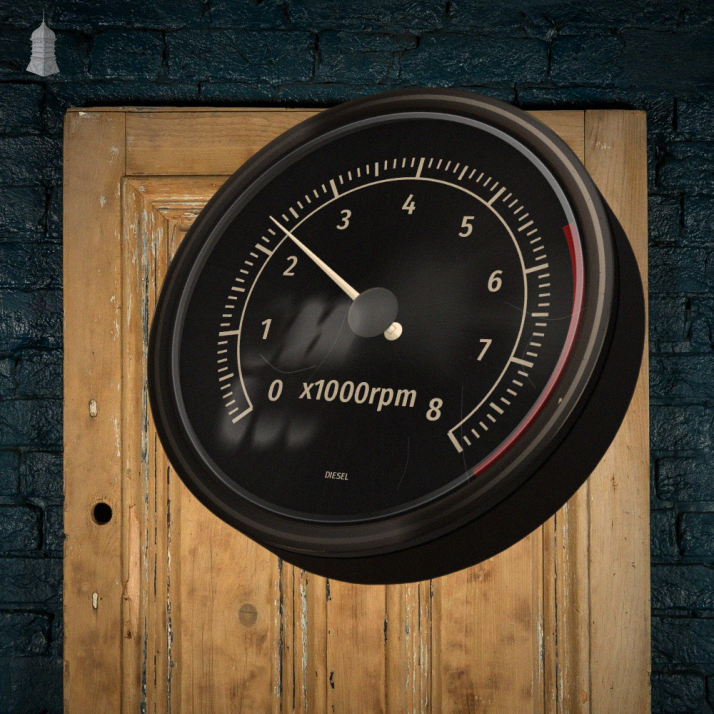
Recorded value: value=2300 unit=rpm
